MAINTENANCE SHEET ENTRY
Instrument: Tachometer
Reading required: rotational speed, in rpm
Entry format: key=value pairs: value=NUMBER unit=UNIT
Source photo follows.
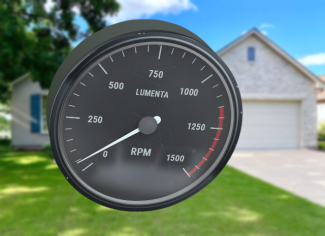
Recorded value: value=50 unit=rpm
